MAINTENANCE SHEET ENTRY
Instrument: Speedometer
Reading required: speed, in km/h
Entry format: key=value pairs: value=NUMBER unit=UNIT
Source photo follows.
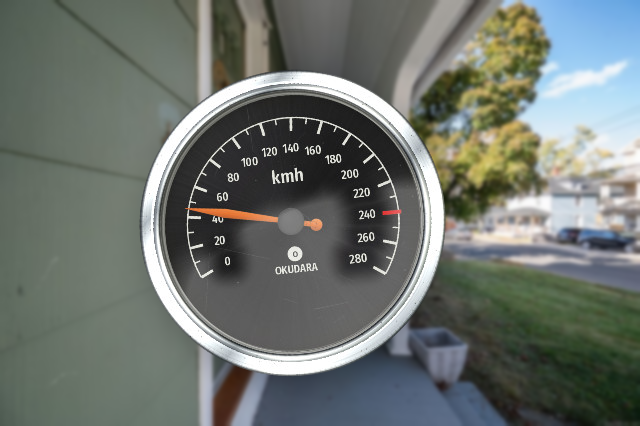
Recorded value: value=45 unit=km/h
